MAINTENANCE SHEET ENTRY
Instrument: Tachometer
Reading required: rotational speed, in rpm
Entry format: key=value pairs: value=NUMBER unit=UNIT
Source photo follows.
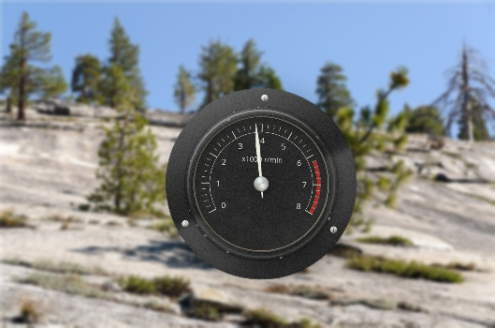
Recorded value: value=3800 unit=rpm
